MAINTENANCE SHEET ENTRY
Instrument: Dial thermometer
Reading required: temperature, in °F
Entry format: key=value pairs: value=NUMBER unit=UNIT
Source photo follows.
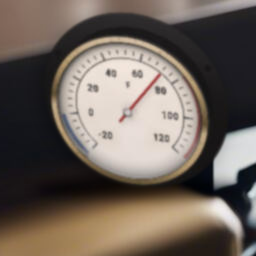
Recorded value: value=72 unit=°F
